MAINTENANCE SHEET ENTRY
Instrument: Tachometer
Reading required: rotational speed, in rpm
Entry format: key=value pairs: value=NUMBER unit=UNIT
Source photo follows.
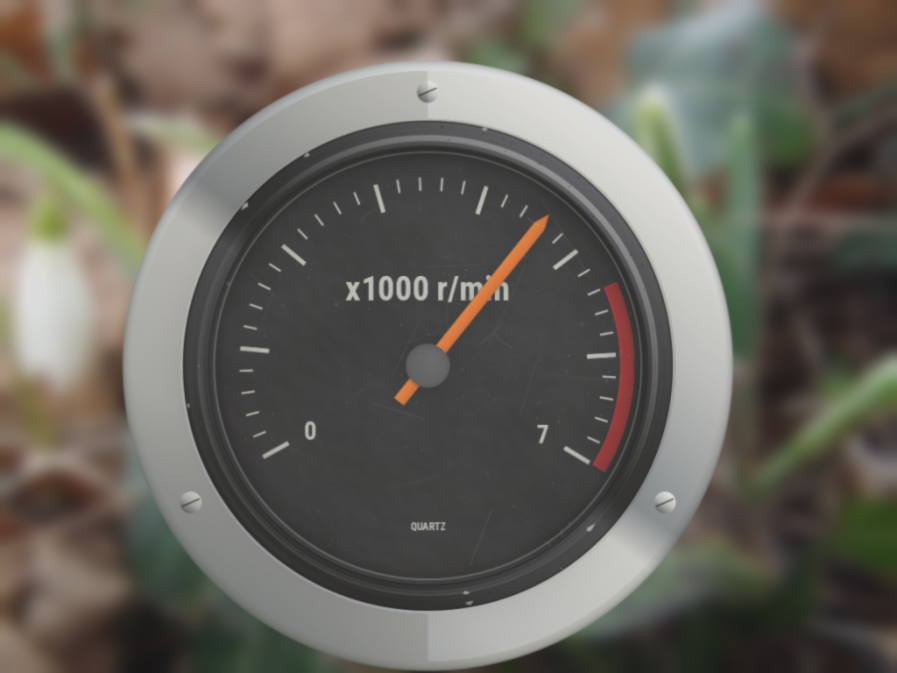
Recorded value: value=4600 unit=rpm
